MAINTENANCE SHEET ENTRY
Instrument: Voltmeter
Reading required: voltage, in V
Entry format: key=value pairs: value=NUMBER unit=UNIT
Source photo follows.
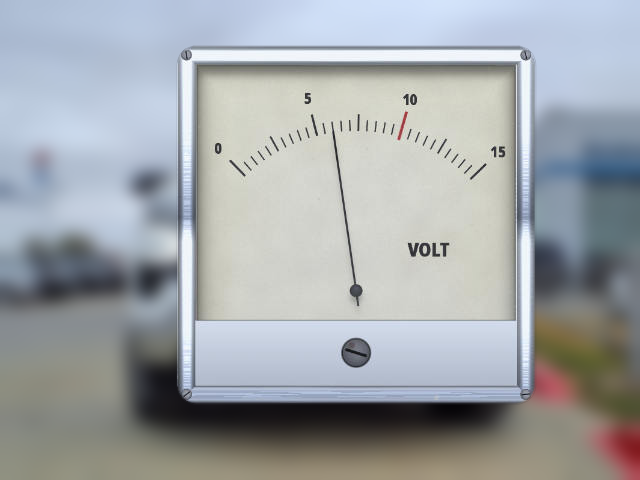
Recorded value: value=6 unit=V
